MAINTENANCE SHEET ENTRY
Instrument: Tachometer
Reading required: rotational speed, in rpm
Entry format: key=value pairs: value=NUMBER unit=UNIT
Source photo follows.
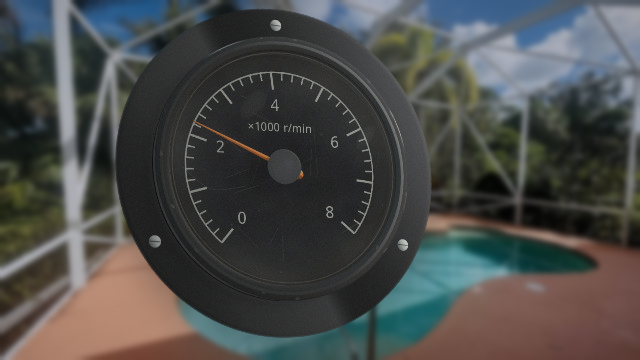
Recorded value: value=2200 unit=rpm
